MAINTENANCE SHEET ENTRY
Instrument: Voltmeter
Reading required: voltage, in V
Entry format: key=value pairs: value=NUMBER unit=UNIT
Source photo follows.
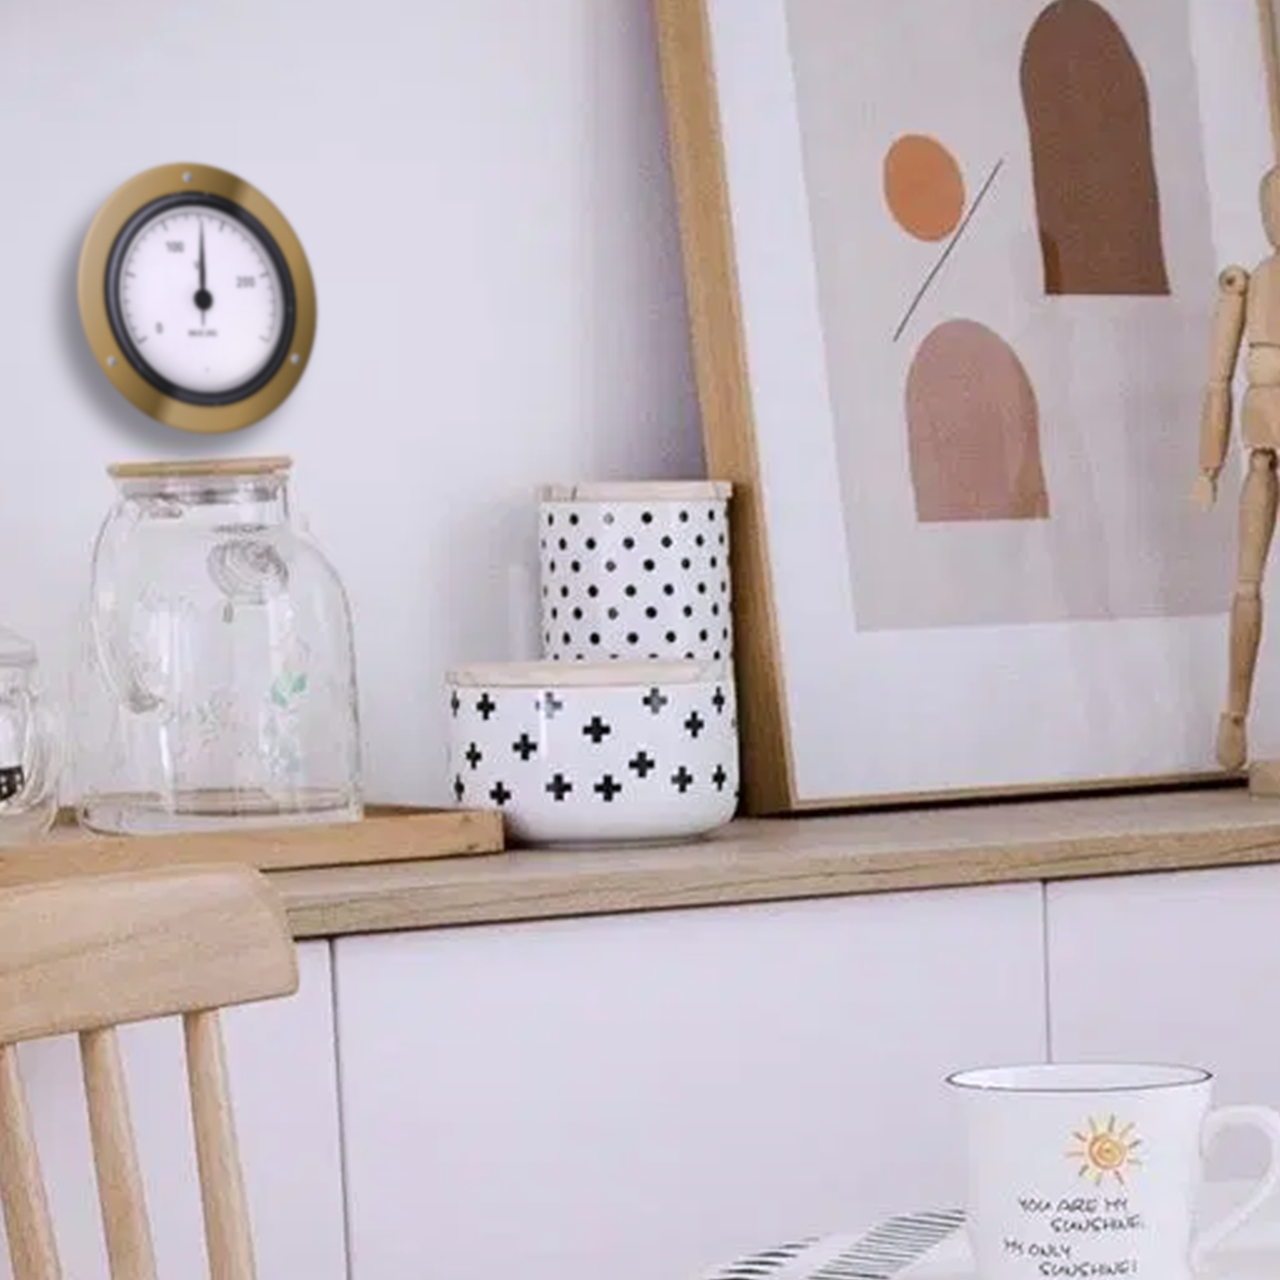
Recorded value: value=130 unit=V
